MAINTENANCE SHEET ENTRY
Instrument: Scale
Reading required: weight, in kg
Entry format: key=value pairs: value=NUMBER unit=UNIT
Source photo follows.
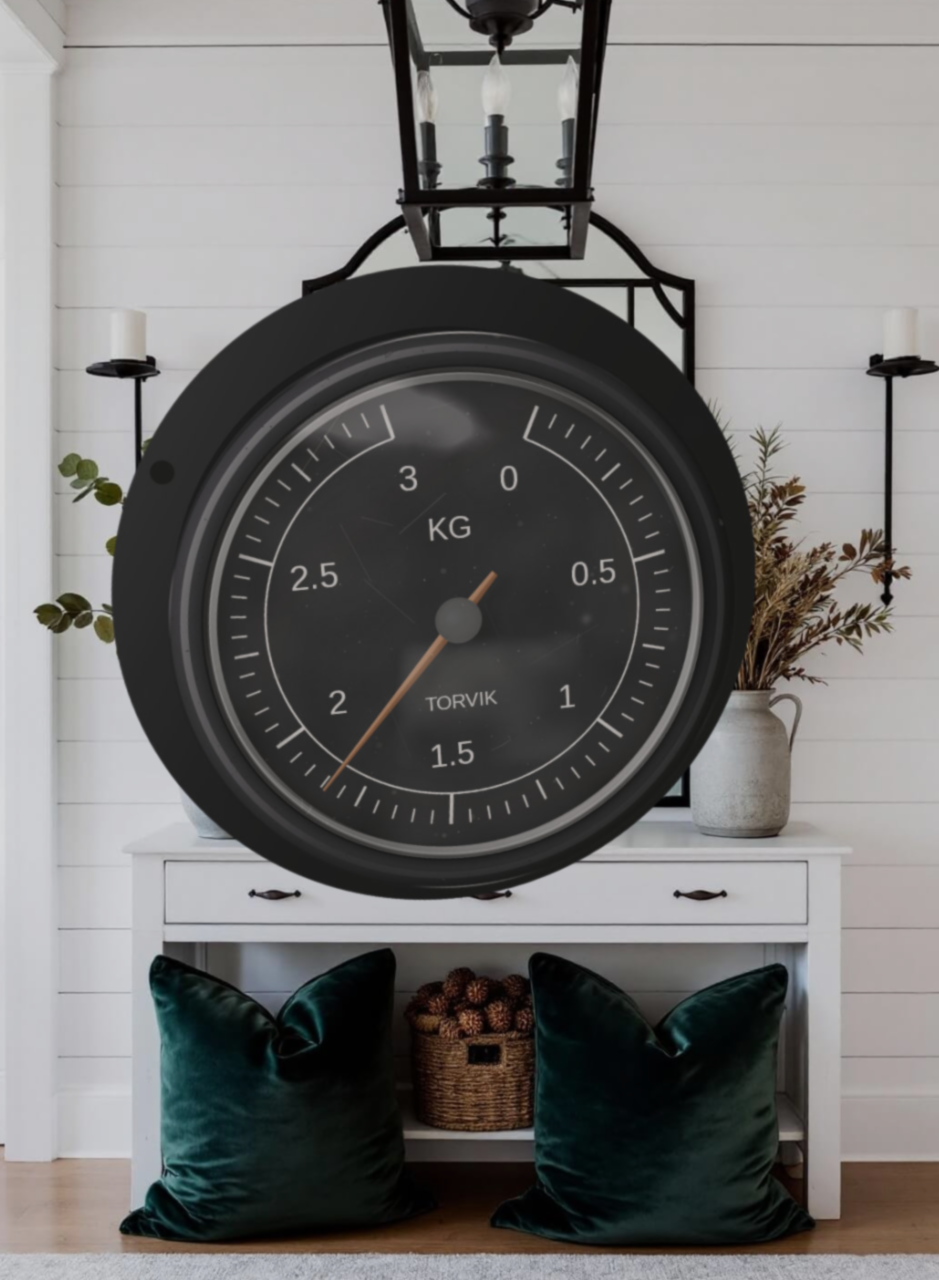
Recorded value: value=1.85 unit=kg
